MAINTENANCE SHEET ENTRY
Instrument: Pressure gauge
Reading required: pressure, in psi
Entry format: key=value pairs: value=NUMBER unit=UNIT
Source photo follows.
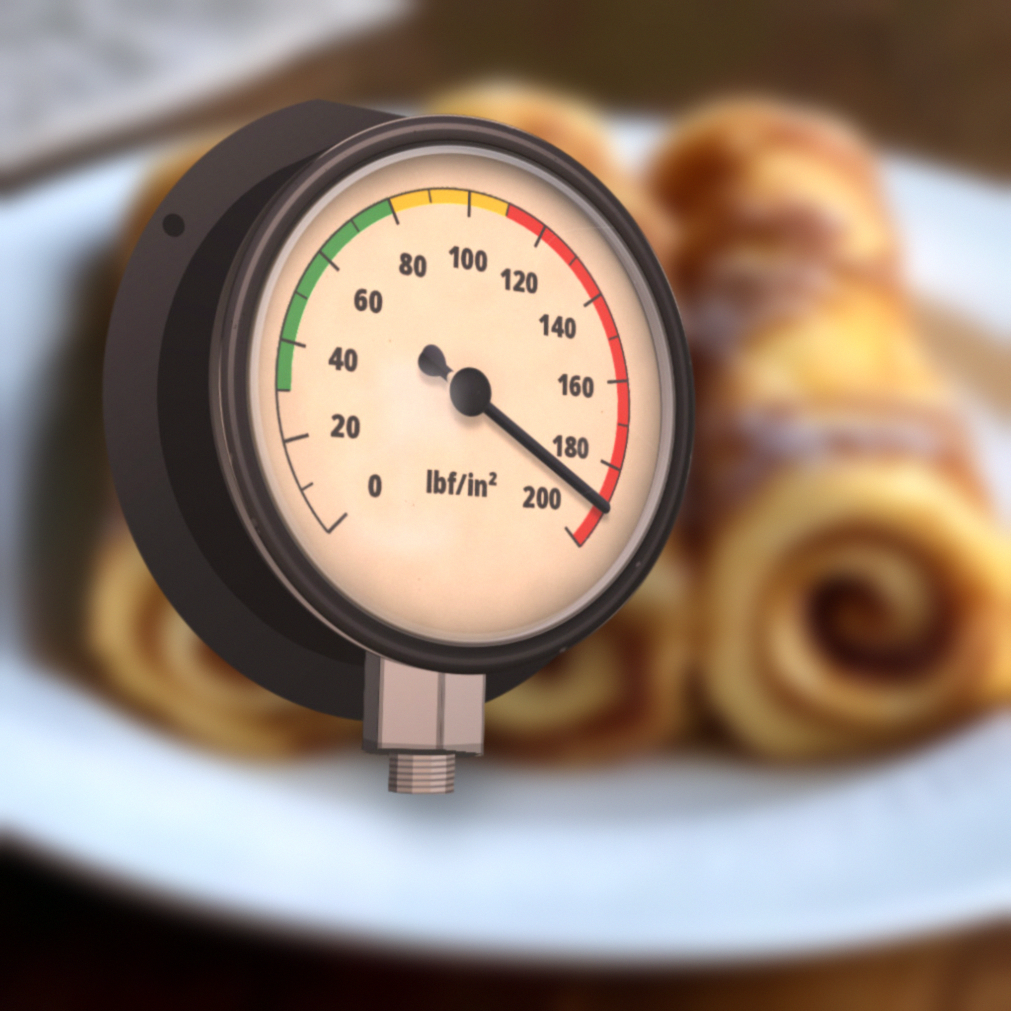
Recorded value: value=190 unit=psi
